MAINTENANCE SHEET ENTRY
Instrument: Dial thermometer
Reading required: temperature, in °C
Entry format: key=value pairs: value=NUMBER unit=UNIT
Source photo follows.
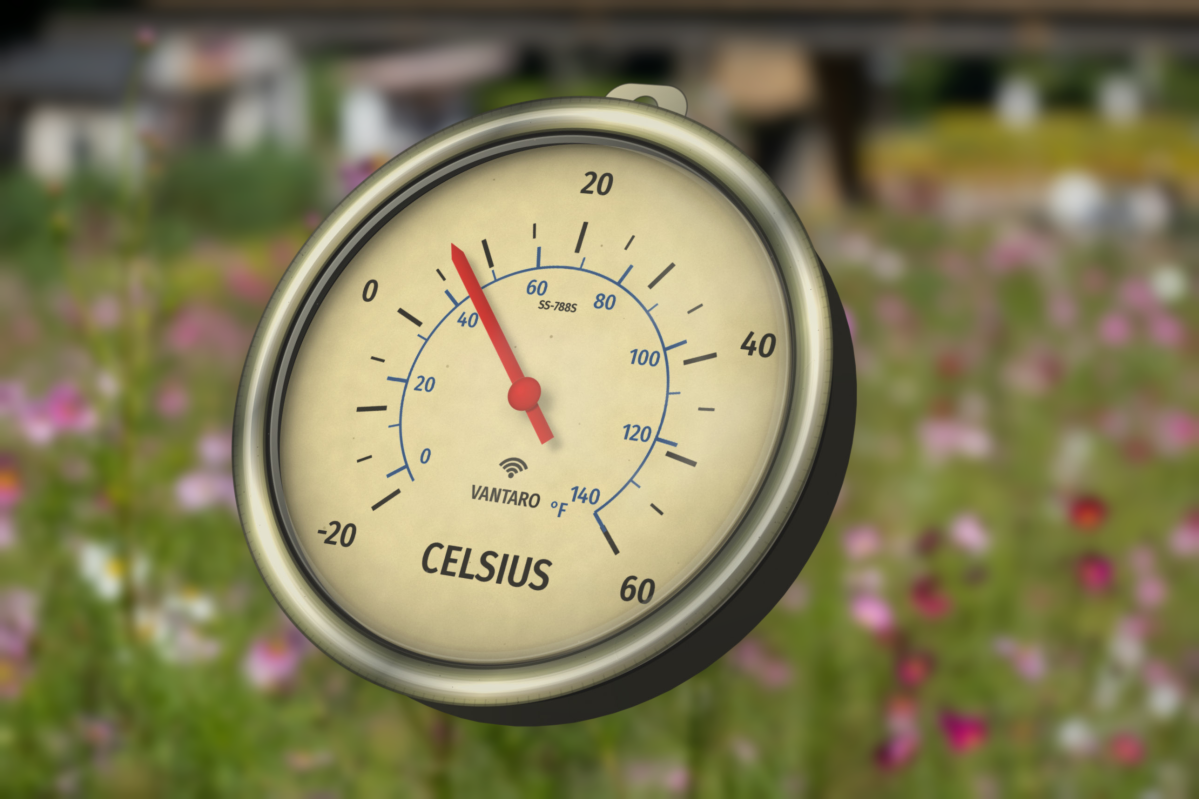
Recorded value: value=7.5 unit=°C
